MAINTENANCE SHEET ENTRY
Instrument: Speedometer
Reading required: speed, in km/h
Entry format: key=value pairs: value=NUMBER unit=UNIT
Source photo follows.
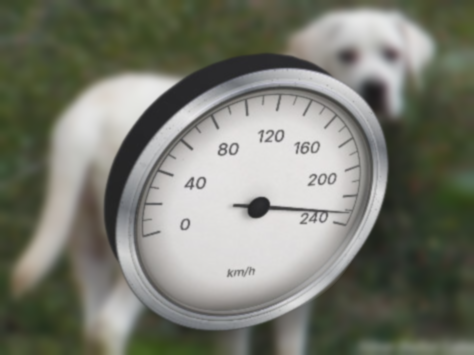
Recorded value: value=230 unit=km/h
